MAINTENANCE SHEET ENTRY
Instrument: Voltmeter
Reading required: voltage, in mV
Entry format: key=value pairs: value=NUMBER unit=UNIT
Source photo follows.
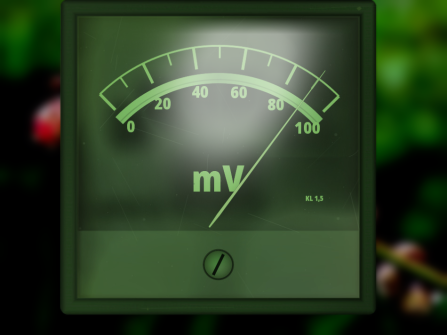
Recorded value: value=90 unit=mV
